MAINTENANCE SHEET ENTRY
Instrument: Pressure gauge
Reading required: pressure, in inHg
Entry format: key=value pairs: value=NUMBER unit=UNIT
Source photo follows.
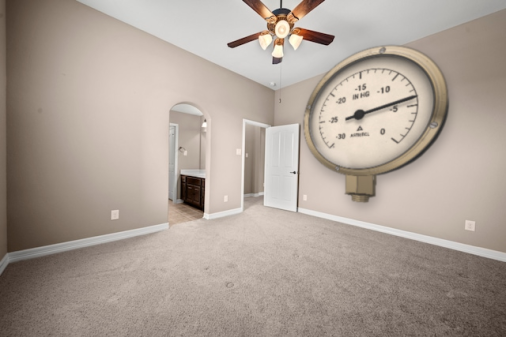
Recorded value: value=-6 unit=inHg
